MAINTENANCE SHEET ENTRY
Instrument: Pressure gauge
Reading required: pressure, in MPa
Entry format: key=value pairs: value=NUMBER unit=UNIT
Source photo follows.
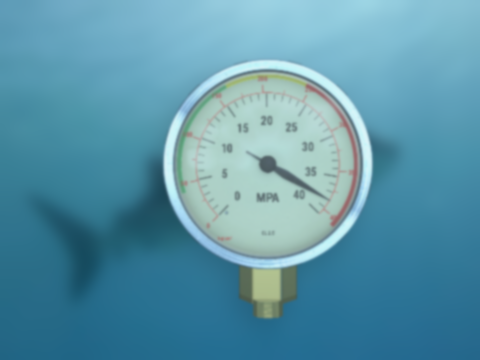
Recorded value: value=38 unit=MPa
